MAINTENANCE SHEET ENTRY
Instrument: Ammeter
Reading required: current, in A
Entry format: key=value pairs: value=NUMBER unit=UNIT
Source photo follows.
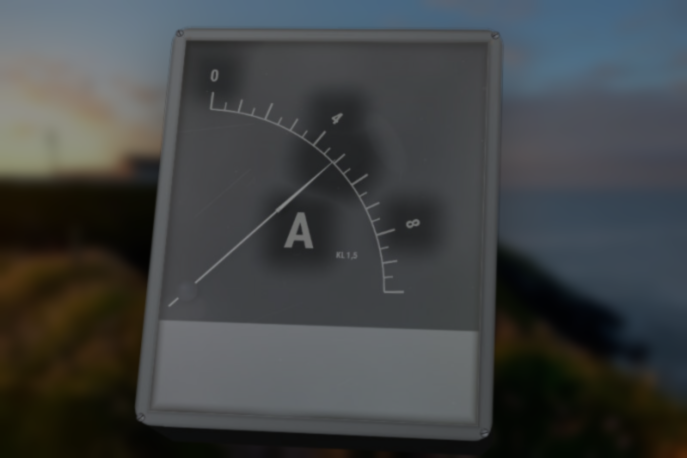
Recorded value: value=5 unit=A
